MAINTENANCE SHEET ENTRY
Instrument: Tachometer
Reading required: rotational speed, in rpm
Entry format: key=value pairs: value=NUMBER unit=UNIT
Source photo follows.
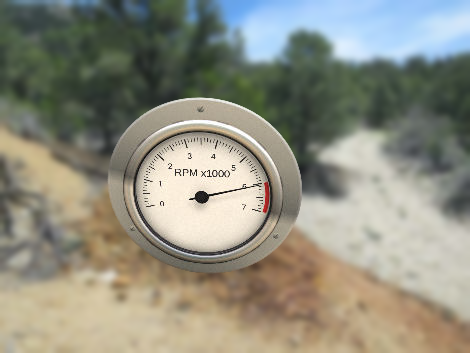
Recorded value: value=6000 unit=rpm
